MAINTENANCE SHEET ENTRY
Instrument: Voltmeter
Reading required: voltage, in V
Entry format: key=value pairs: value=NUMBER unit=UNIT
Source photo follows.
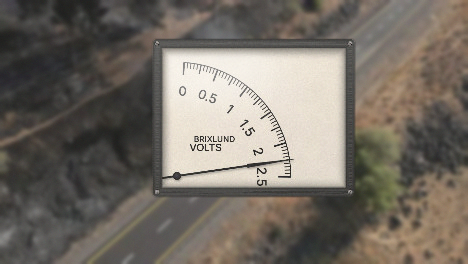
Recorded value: value=2.25 unit=V
